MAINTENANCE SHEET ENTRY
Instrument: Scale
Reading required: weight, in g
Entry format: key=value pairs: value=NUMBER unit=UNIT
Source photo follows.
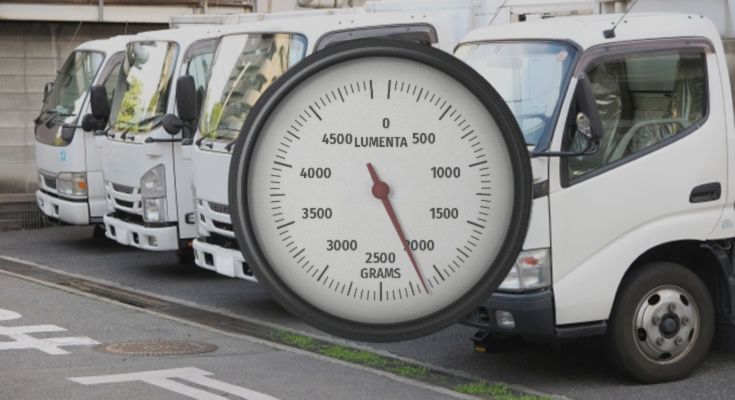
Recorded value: value=2150 unit=g
